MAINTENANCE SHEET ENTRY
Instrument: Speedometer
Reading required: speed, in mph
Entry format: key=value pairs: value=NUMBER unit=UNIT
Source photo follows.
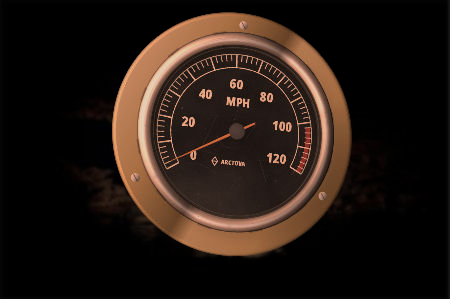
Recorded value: value=2 unit=mph
